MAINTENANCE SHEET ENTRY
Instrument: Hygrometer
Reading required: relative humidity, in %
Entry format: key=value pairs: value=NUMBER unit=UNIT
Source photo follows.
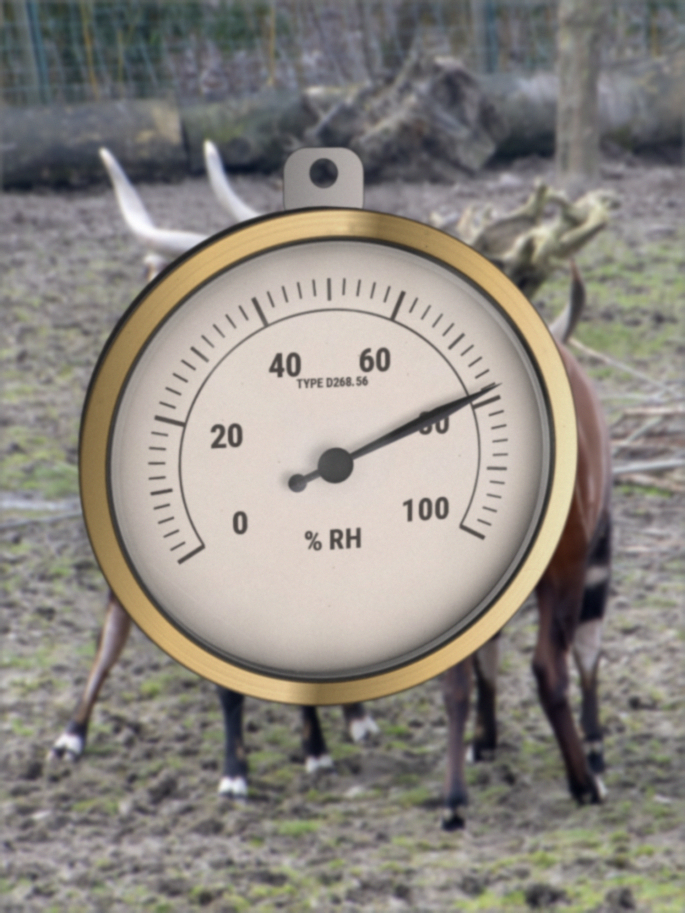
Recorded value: value=78 unit=%
